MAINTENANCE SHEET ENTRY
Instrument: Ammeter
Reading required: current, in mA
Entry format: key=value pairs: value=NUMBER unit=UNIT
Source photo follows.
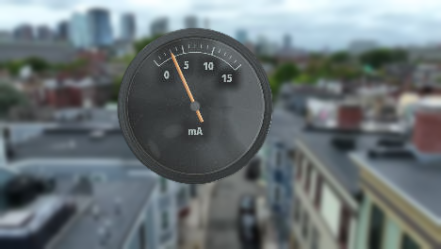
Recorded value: value=3 unit=mA
